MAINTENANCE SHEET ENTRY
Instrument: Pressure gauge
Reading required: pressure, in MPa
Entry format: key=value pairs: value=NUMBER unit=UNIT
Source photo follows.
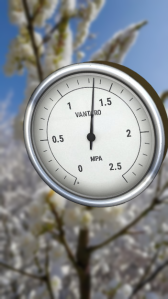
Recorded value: value=1.35 unit=MPa
